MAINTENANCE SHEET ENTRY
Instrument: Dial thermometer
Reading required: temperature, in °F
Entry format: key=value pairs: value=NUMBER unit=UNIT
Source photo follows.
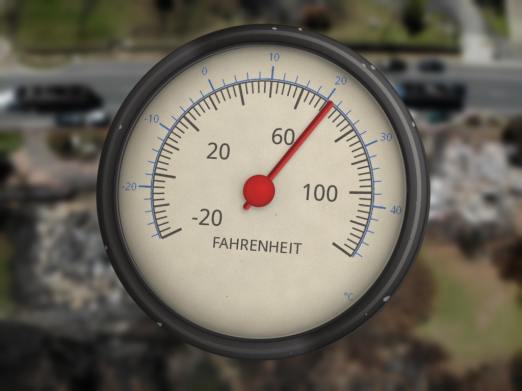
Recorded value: value=70 unit=°F
